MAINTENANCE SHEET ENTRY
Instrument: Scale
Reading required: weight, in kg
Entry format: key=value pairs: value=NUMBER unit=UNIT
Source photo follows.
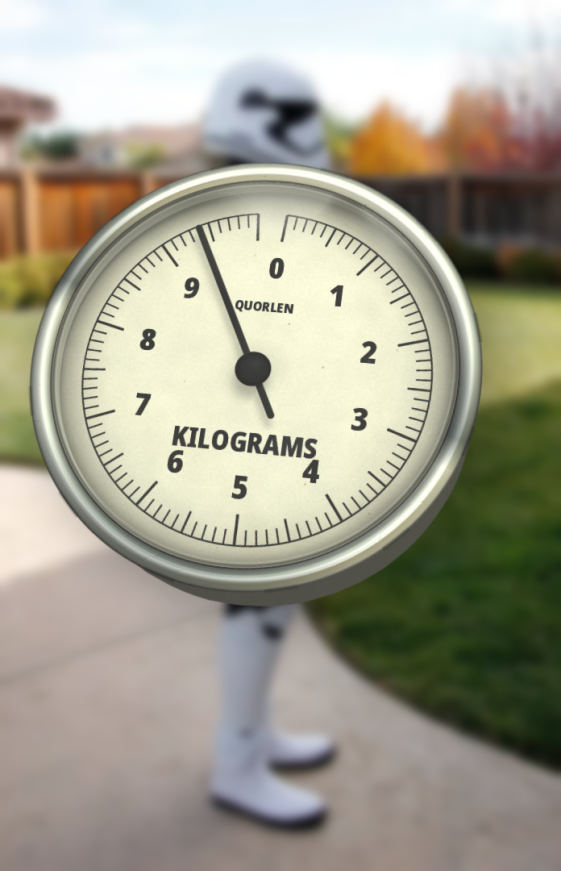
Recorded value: value=9.4 unit=kg
